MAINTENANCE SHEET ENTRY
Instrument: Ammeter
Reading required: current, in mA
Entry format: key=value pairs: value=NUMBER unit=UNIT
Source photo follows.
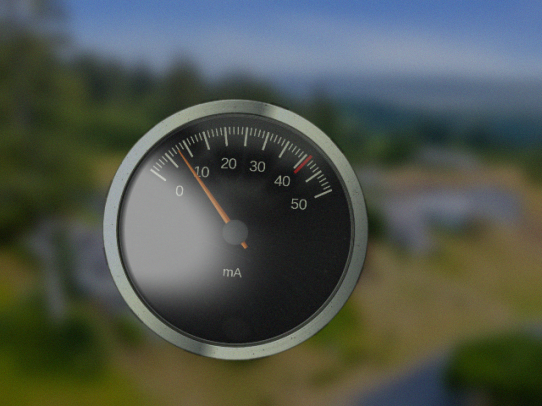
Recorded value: value=8 unit=mA
